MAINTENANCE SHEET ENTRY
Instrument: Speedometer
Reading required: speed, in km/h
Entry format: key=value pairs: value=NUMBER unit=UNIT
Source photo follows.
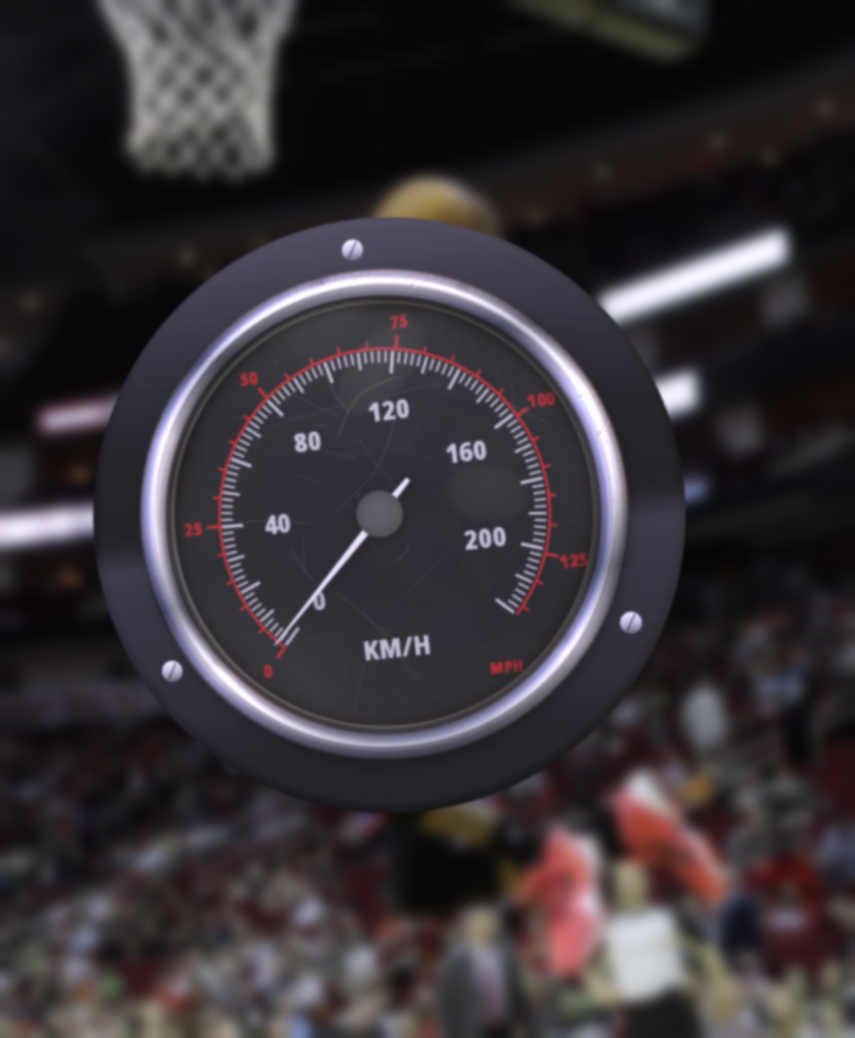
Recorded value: value=2 unit=km/h
